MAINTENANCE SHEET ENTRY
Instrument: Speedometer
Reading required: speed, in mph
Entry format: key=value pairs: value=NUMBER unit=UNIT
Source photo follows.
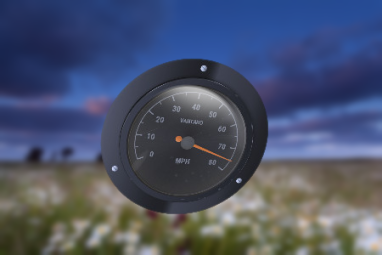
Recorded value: value=75 unit=mph
